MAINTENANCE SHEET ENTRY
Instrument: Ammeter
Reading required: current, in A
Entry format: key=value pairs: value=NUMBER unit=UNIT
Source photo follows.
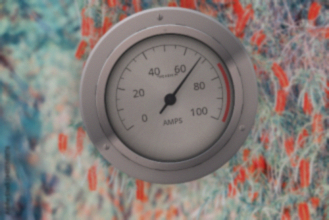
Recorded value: value=67.5 unit=A
